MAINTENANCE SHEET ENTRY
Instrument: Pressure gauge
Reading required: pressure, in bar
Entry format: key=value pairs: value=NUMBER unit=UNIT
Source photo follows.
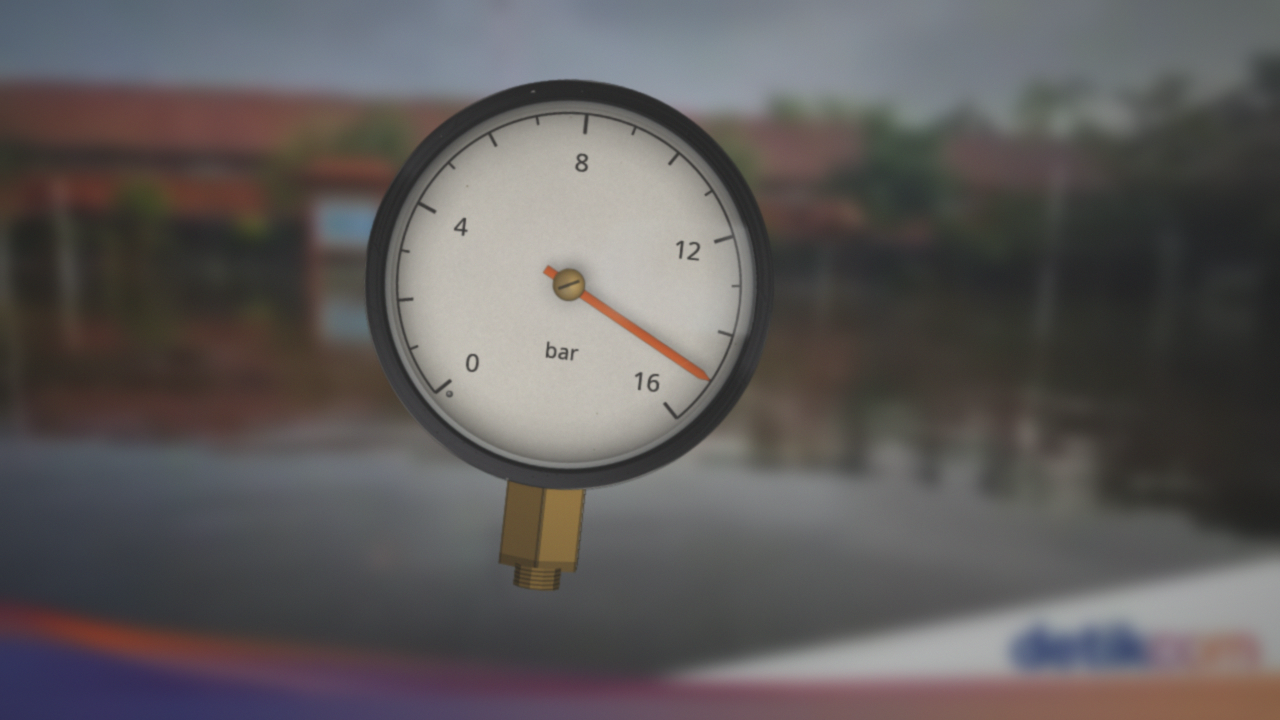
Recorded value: value=15 unit=bar
